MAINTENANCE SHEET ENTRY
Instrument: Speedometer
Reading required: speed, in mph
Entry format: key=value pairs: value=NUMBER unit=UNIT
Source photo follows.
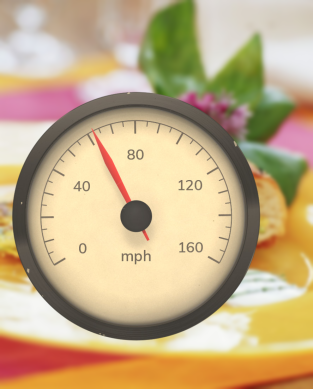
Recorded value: value=62.5 unit=mph
